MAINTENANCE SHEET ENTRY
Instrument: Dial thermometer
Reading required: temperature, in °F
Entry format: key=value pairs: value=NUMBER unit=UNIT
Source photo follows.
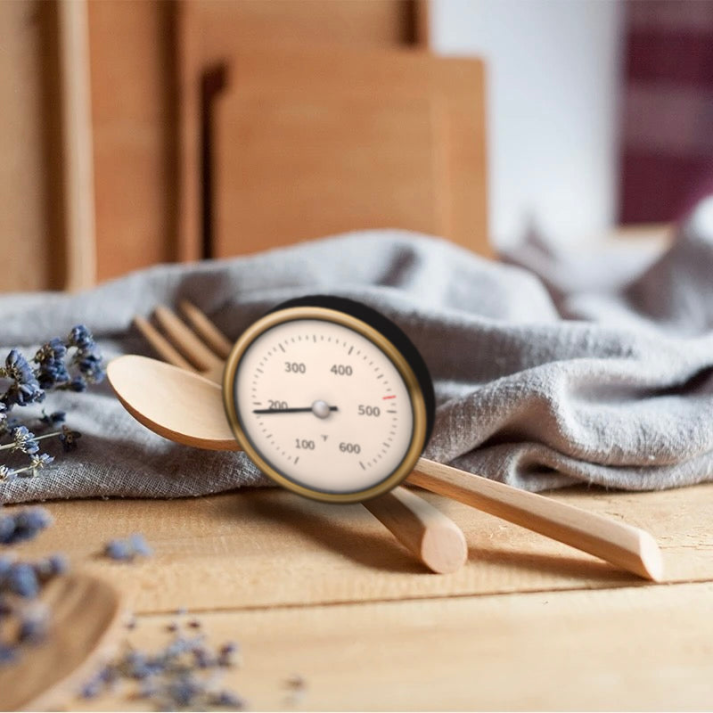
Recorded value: value=190 unit=°F
